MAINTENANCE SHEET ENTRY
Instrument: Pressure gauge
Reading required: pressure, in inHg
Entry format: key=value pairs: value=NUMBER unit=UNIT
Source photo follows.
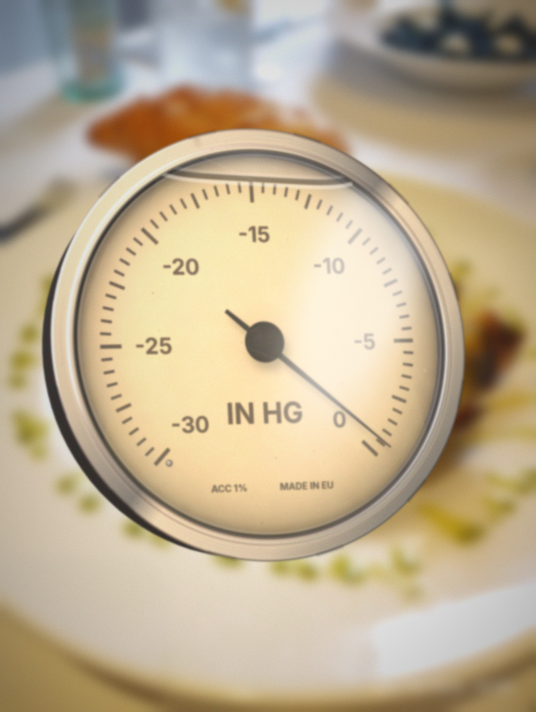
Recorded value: value=-0.5 unit=inHg
